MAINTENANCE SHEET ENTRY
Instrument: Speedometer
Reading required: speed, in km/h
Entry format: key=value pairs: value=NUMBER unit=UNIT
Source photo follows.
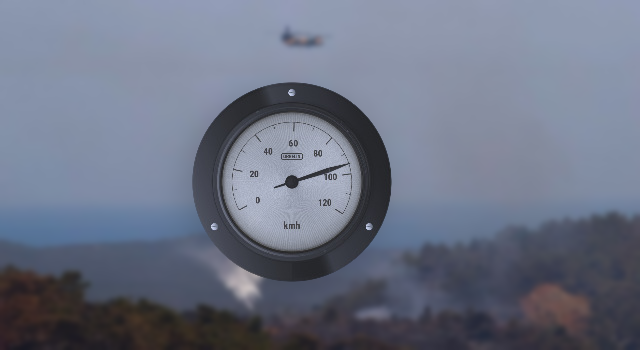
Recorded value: value=95 unit=km/h
